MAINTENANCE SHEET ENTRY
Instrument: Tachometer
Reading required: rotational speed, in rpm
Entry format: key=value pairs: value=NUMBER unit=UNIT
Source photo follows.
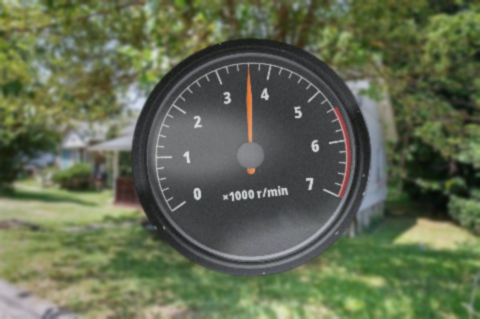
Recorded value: value=3600 unit=rpm
